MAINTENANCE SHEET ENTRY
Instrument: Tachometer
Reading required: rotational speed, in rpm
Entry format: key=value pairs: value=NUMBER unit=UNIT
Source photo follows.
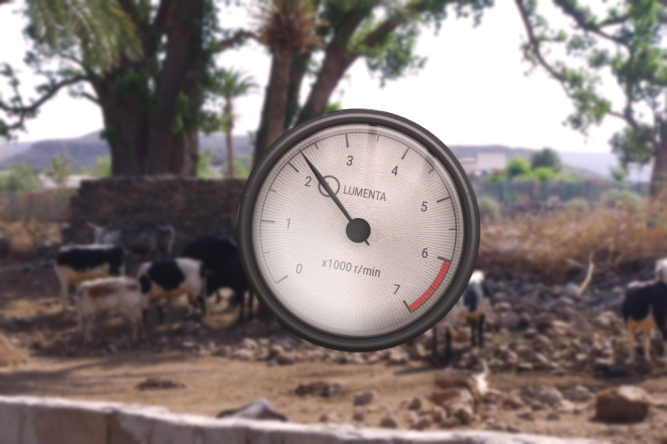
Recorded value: value=2250 unit=rpm
